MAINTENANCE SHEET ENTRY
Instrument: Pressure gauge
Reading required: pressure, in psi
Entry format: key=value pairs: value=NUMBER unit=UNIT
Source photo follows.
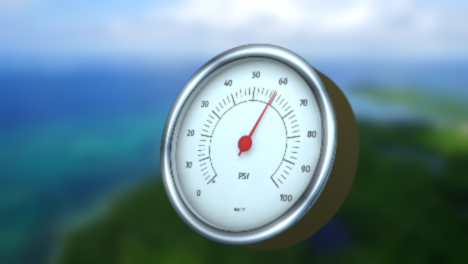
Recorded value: value=60 unit=psi
